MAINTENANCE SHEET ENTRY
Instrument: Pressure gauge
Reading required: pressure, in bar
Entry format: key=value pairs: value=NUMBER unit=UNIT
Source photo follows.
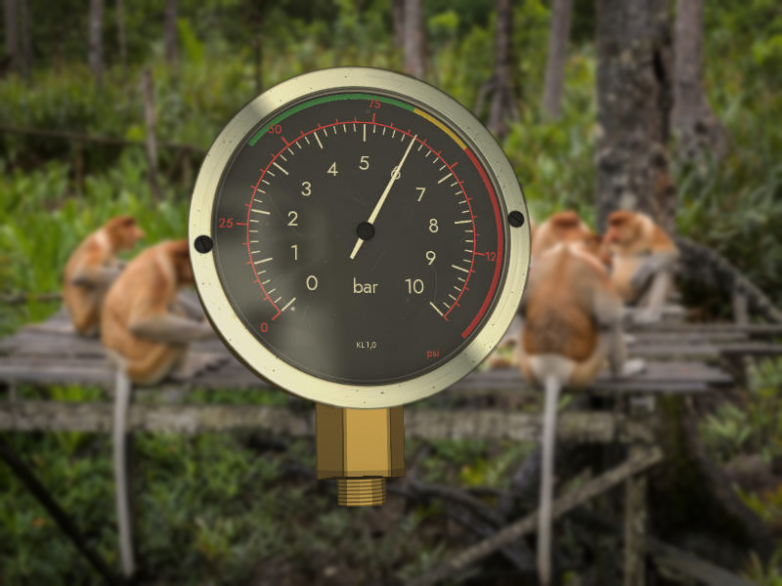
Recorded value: value=6 unit=bar
